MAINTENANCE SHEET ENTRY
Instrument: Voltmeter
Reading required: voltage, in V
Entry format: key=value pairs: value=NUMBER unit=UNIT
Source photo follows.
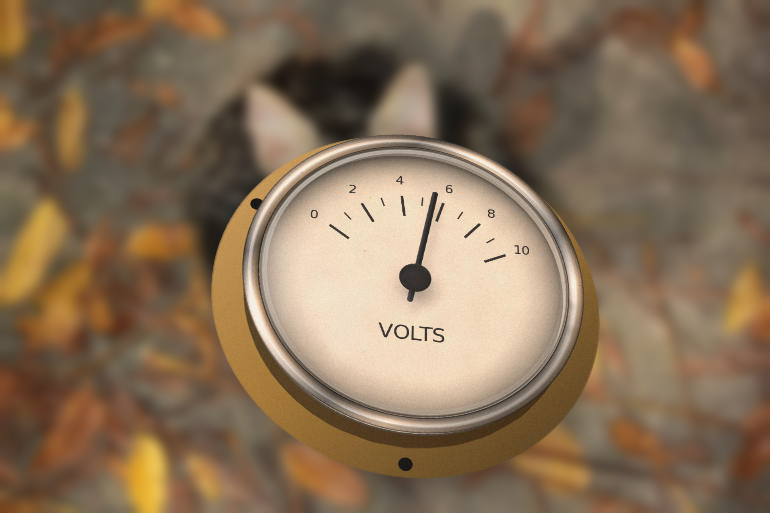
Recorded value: value=5.5 unit=V
